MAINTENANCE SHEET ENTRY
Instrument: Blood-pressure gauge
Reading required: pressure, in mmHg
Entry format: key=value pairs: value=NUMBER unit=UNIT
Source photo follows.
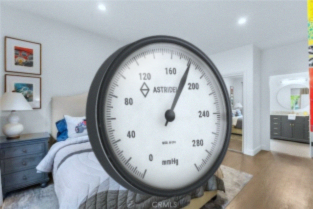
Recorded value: value=180 unit=mmHg
